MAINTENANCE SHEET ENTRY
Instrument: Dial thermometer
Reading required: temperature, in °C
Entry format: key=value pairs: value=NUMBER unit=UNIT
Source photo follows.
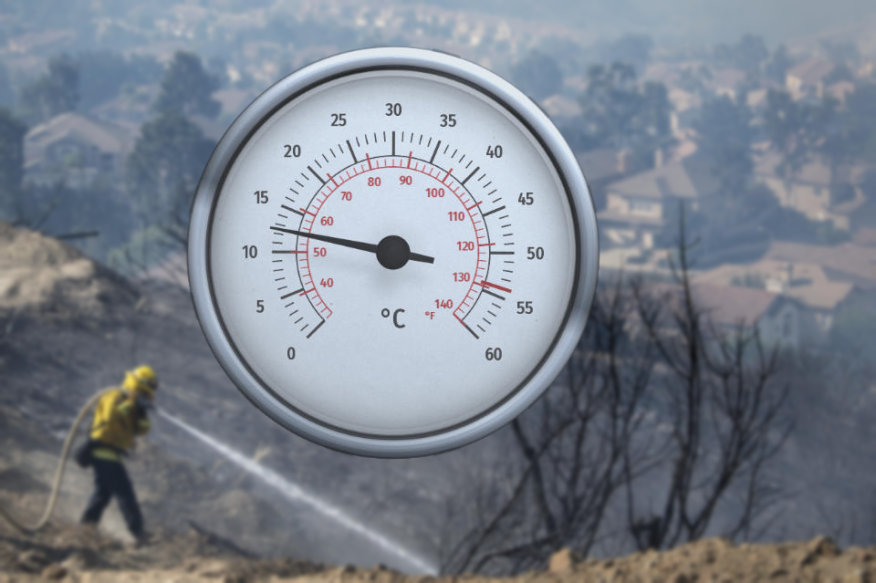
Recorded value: value=12.5 unit=°C
